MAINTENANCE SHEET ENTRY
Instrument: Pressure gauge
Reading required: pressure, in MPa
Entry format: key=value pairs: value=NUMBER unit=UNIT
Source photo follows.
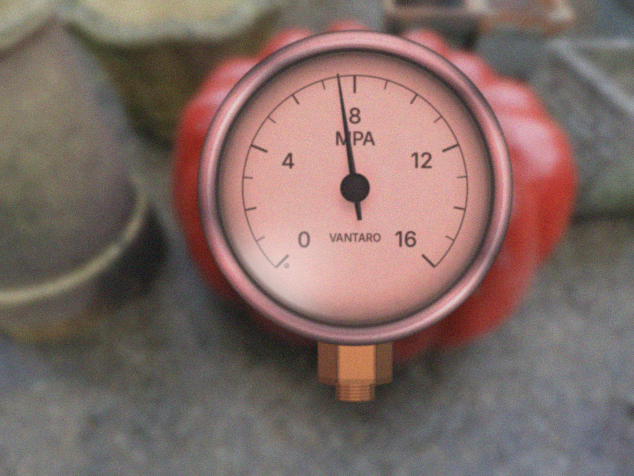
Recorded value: value=7.5 unit=MPa
